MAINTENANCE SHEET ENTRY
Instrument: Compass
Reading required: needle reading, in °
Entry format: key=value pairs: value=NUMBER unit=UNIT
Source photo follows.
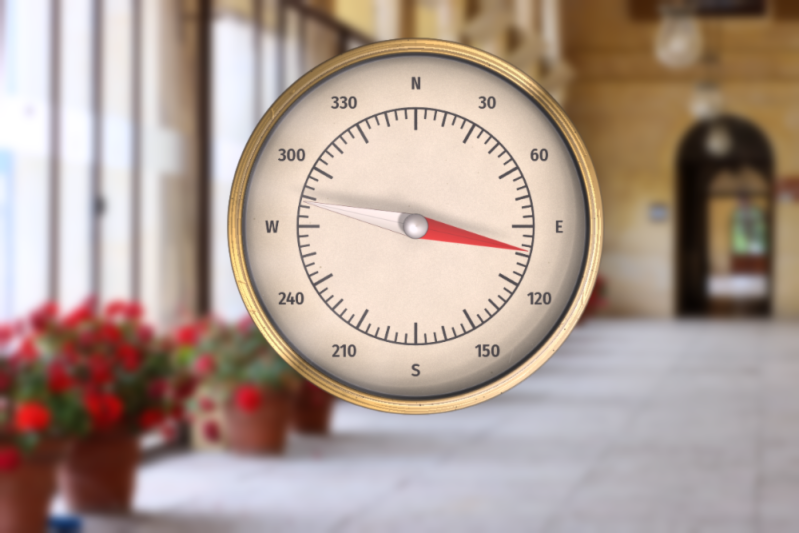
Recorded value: value=102.5 unit=°
